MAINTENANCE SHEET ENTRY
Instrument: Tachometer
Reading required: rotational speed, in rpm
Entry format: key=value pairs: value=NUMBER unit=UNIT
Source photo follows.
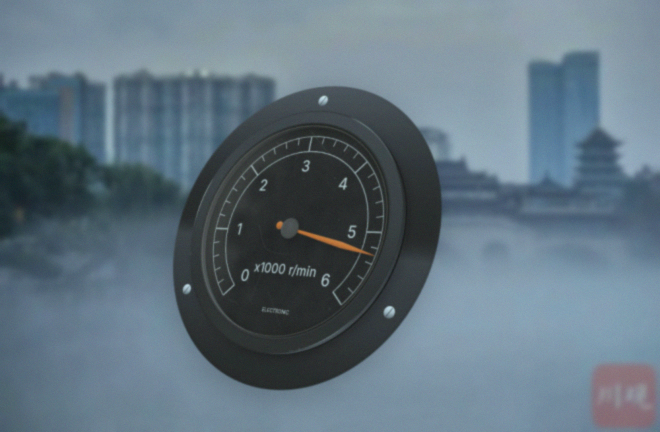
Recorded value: value=5300 unit=rpm
